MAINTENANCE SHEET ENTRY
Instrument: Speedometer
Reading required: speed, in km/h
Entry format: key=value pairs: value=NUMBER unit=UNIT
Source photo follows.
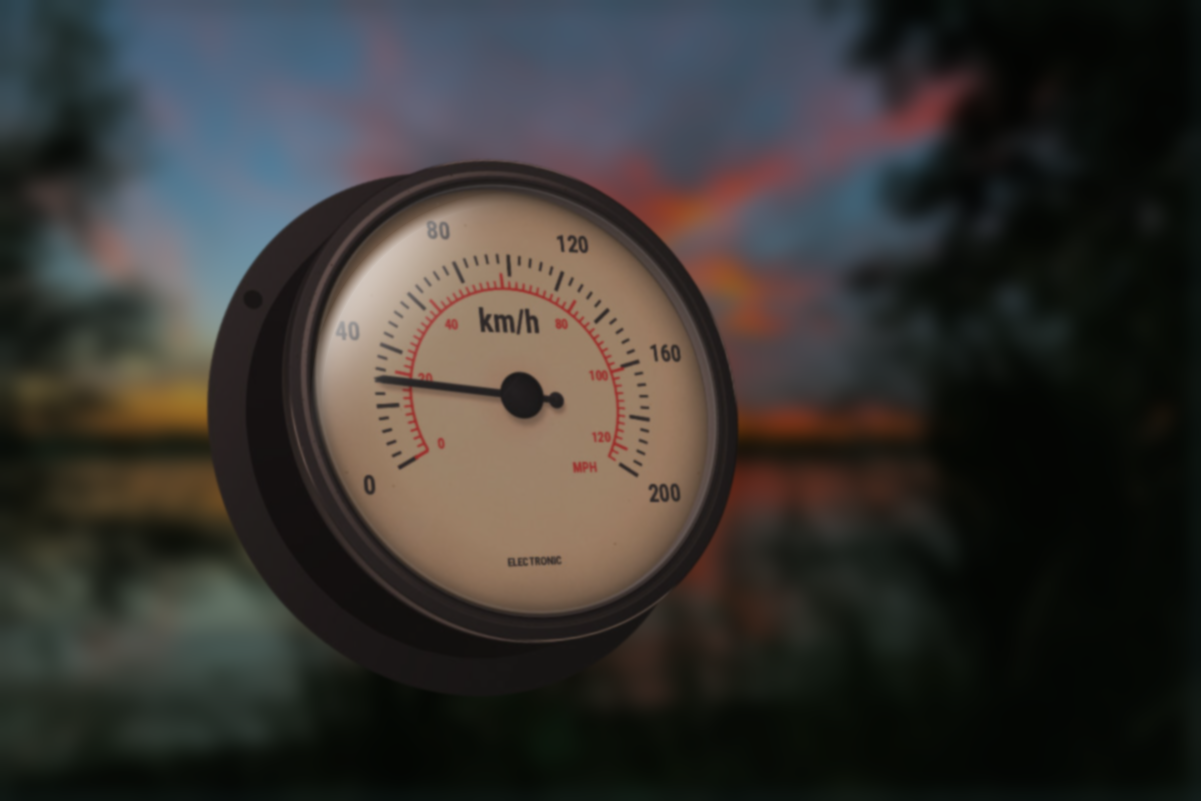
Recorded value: value=28 unit=km/h
